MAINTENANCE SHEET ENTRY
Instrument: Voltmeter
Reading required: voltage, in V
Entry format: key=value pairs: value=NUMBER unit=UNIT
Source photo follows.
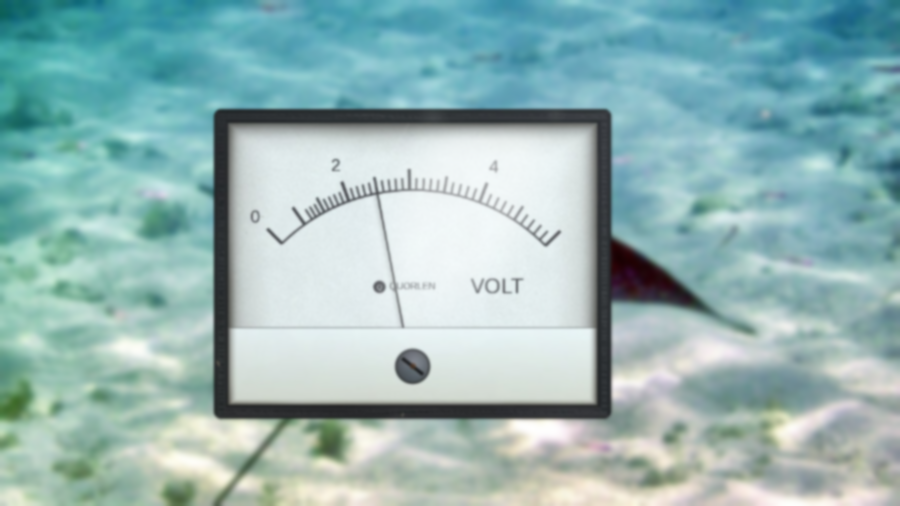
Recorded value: value=2.5 unit=V
